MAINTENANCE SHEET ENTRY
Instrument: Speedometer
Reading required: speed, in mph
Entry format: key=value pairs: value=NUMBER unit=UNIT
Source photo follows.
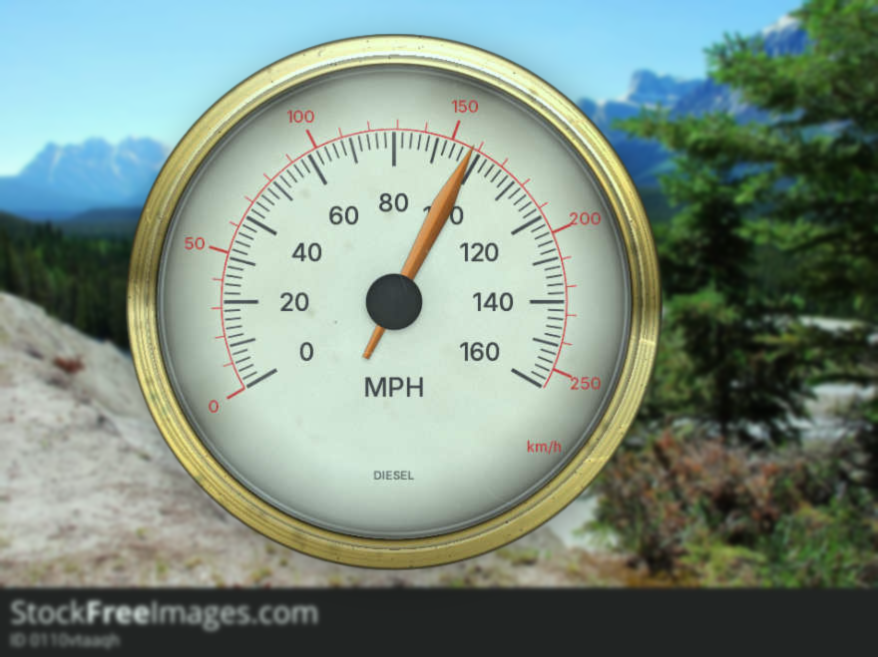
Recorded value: value=98 unit=mph
